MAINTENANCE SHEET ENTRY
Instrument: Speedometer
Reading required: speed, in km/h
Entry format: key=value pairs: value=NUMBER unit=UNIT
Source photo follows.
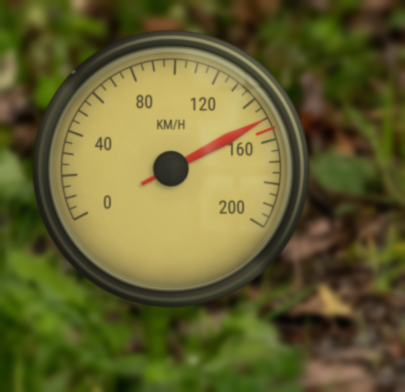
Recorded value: value=150 unit=km/h
